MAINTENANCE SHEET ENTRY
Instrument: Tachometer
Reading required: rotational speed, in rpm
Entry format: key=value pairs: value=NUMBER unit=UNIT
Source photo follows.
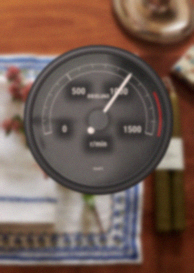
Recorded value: value=1000 unit=rpm
